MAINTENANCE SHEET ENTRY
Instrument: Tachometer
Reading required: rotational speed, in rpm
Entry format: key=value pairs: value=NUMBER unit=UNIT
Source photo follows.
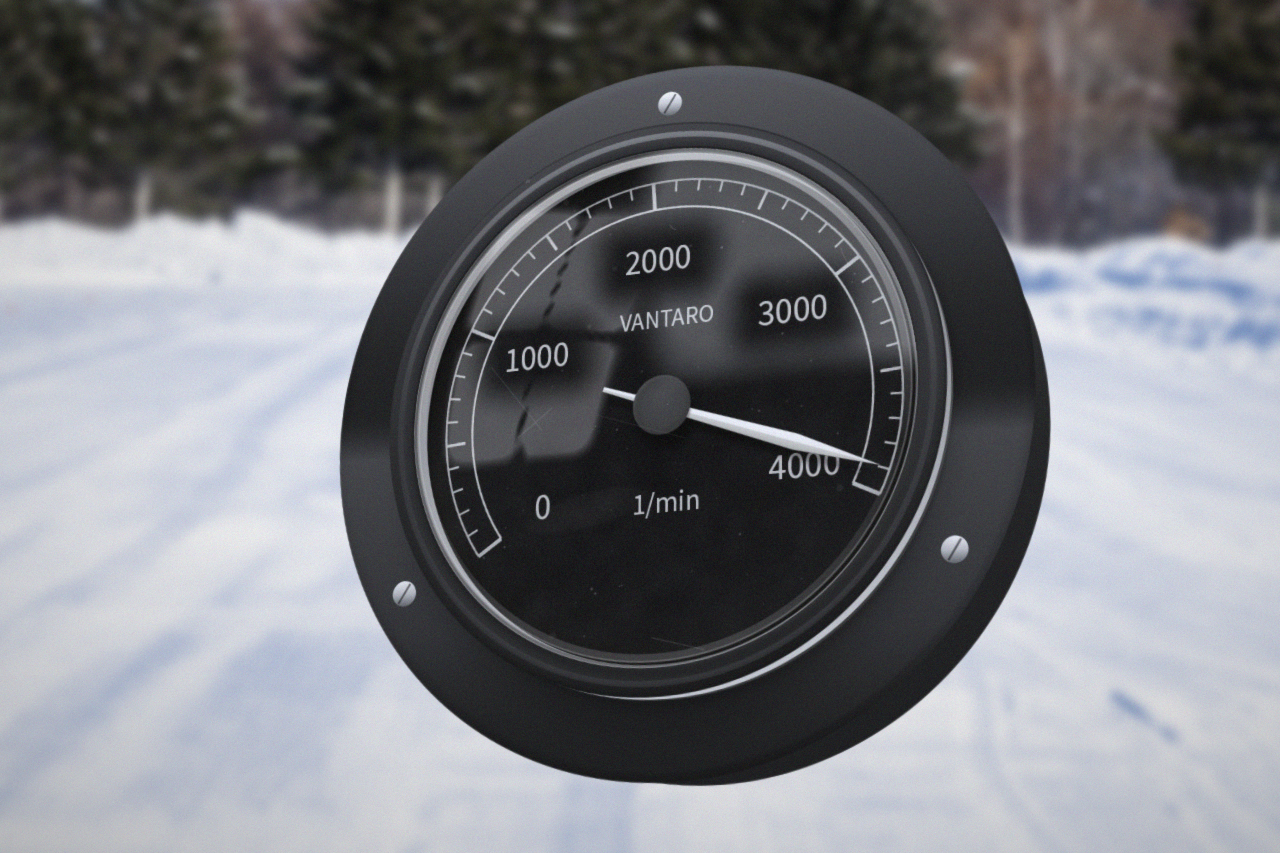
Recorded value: value=3900 unit=rpm
